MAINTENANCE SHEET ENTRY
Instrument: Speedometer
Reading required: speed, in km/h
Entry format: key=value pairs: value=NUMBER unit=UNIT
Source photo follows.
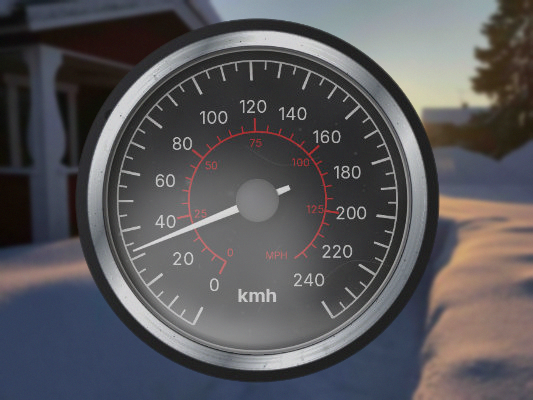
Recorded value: value=32.5 unit=km/h
